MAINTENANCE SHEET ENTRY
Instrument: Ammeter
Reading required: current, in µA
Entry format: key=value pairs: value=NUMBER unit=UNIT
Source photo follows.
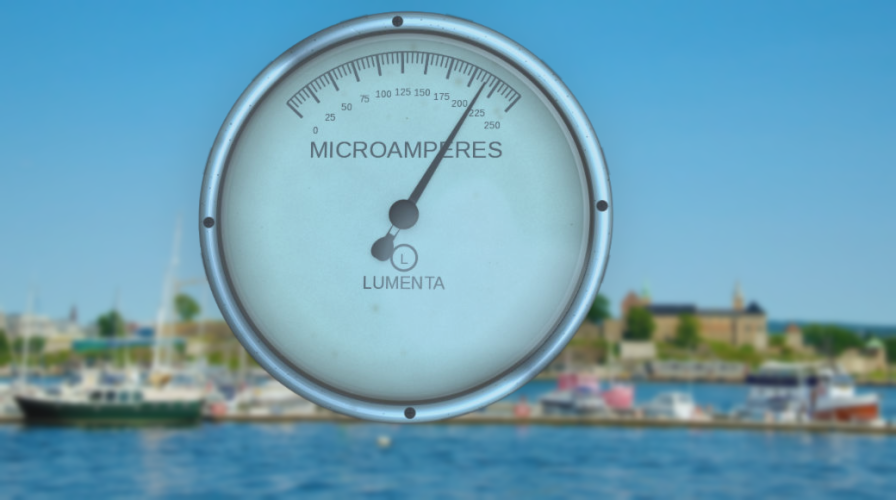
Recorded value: value=215 unit=µA
